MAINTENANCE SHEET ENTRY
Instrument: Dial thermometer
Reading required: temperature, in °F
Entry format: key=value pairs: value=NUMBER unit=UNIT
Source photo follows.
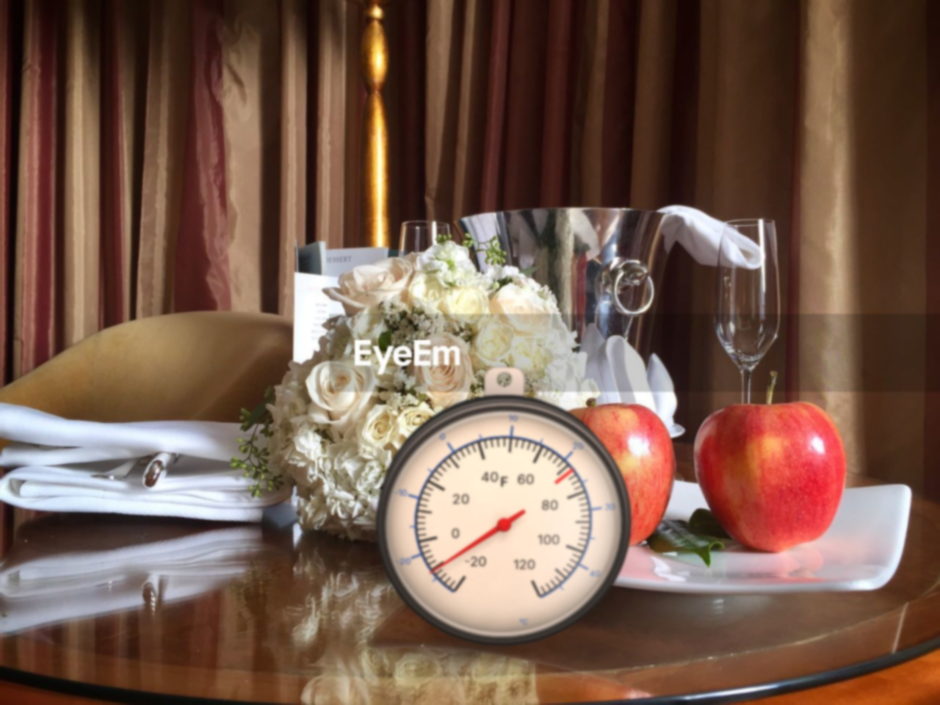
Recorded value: value=-10 unit=°F
